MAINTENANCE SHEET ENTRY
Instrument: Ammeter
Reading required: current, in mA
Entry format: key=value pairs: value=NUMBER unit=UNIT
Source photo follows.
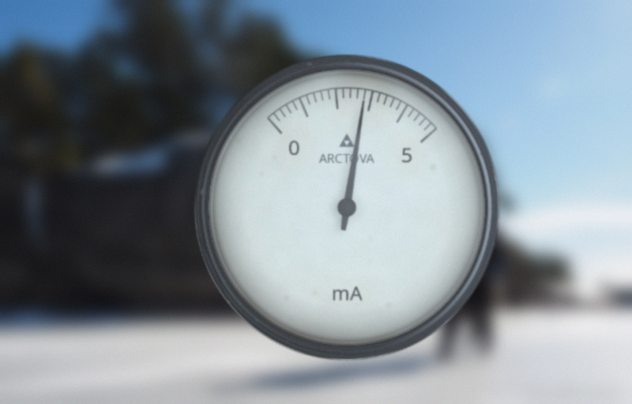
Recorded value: value=2.8 unit=mA
